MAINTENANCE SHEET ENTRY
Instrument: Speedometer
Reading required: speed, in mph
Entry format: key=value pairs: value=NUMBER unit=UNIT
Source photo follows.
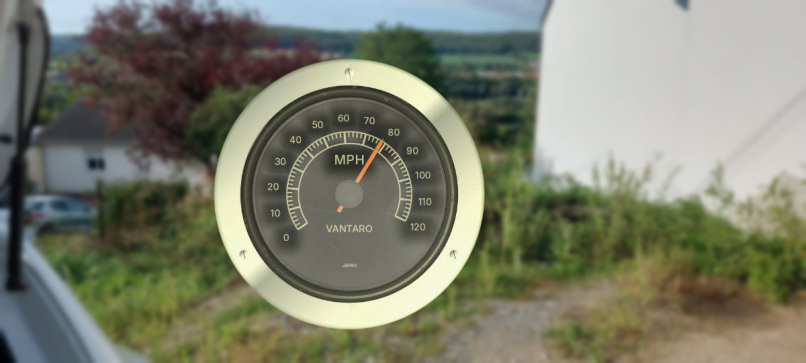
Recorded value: value=78 unit=mph
